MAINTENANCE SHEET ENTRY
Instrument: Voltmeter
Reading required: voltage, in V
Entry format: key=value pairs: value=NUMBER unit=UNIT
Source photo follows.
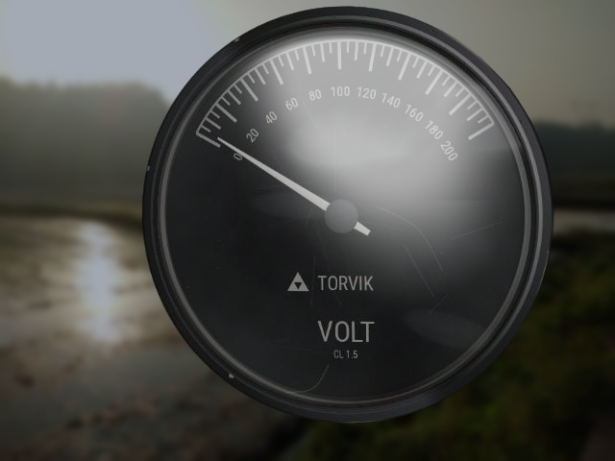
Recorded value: value=5 unit=V
